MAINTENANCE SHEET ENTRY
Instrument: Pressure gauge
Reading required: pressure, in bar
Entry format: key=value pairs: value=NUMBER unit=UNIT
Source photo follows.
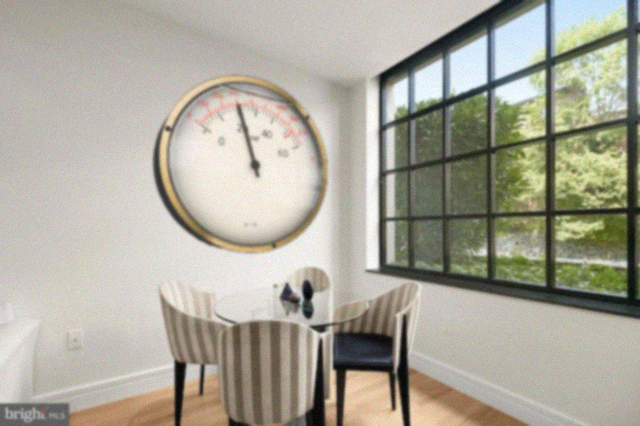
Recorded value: value=20 unit=bar
